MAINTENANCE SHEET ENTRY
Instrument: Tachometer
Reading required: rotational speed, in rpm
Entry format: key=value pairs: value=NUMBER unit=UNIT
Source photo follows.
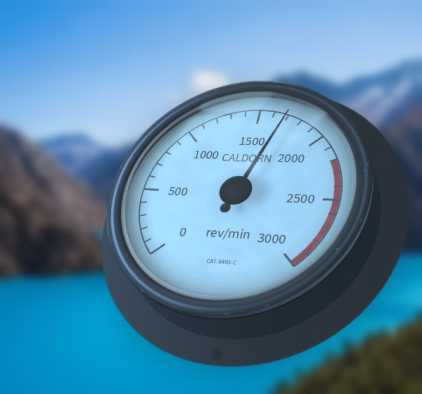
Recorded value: value=1700 unit=rpm
